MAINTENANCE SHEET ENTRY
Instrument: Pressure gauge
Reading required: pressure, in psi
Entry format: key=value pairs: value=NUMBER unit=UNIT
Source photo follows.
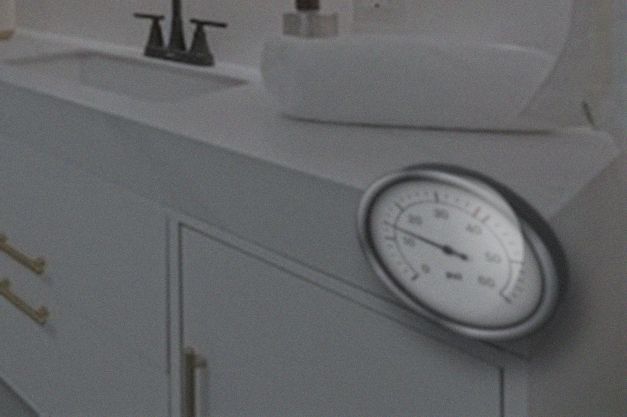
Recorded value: value=14 unit=psi
